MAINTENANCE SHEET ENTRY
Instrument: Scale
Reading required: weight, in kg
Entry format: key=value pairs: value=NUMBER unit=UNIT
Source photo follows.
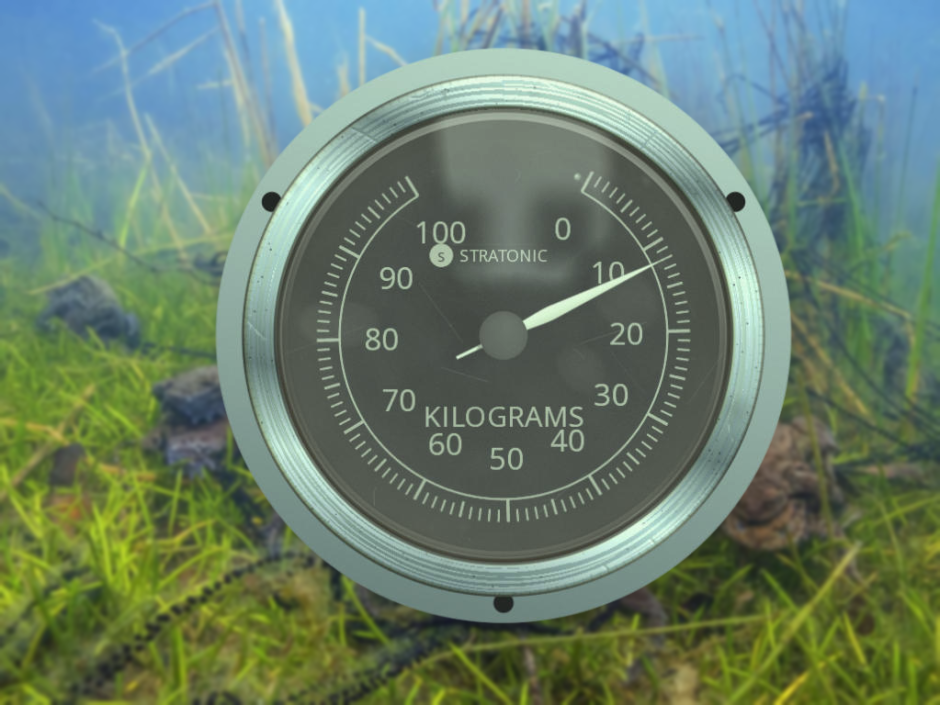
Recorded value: value=12 unit=kg
